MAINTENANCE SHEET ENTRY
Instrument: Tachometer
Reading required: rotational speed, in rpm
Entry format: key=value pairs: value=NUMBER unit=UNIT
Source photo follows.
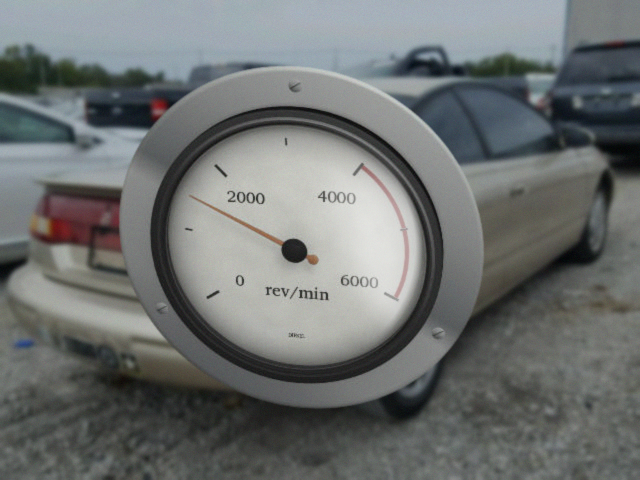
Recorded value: value=1500 unit=rpm
